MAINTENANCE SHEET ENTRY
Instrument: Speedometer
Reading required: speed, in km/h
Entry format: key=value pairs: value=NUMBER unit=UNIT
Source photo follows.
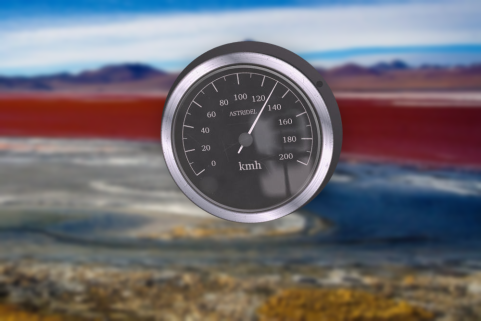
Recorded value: value=130 unit=km/h
